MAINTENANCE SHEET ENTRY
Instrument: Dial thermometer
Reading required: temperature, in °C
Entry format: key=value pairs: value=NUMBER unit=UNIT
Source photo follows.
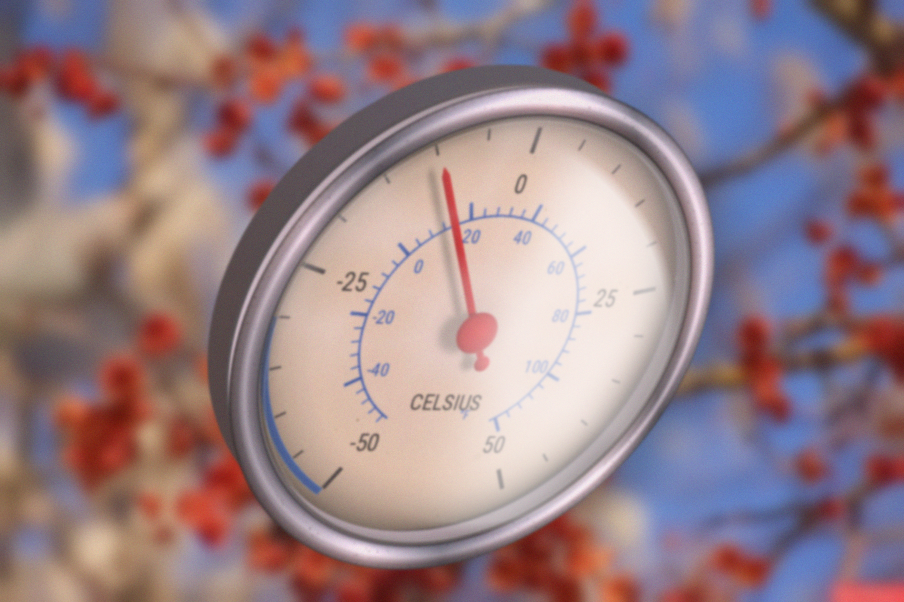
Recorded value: value=-10 unit=°C
